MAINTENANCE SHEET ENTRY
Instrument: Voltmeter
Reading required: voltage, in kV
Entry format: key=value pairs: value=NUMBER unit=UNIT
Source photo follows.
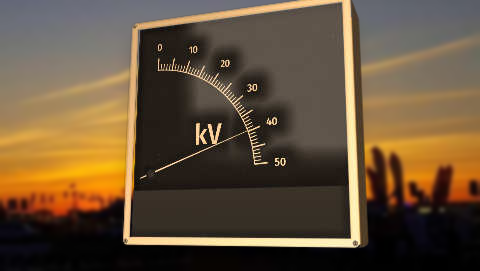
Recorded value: value=40 unit=kV
